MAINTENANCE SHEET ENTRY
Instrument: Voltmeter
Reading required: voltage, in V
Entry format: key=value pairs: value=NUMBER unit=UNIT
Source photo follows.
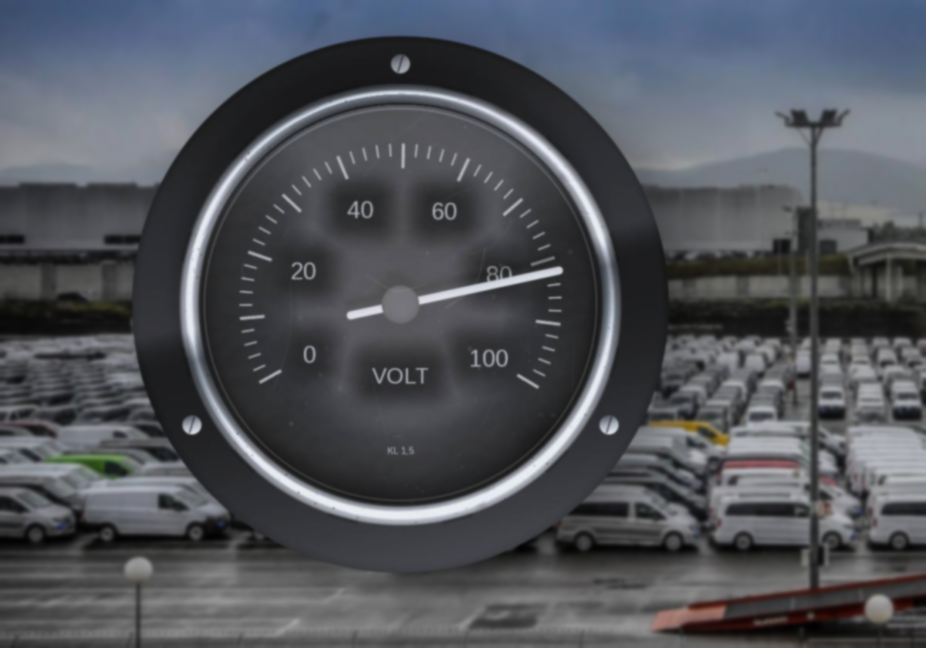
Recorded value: value=82 unit=V
